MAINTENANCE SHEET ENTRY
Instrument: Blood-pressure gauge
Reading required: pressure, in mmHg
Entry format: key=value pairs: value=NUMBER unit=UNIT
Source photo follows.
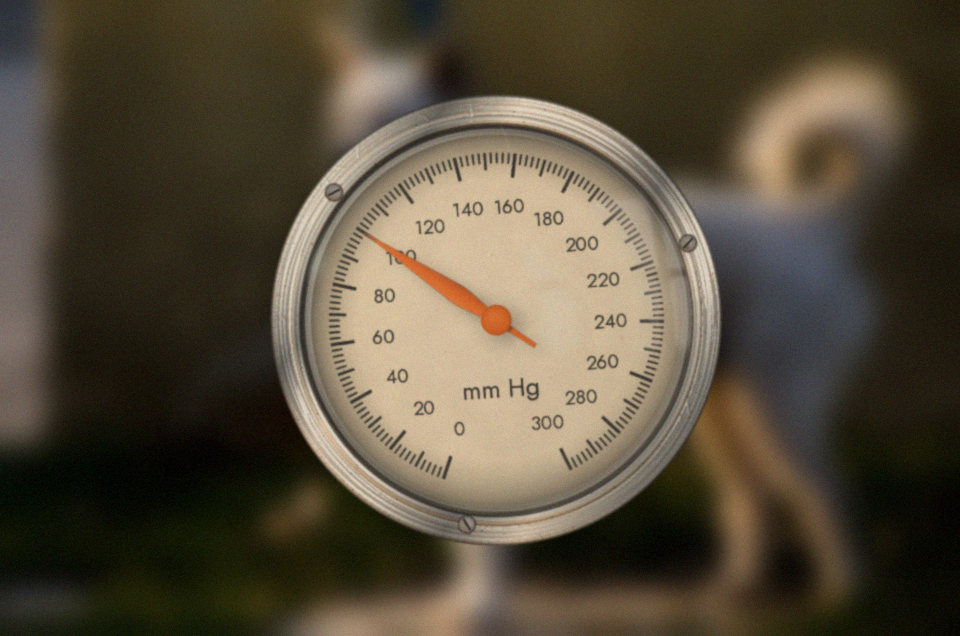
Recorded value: value=100 unit=mmHg
